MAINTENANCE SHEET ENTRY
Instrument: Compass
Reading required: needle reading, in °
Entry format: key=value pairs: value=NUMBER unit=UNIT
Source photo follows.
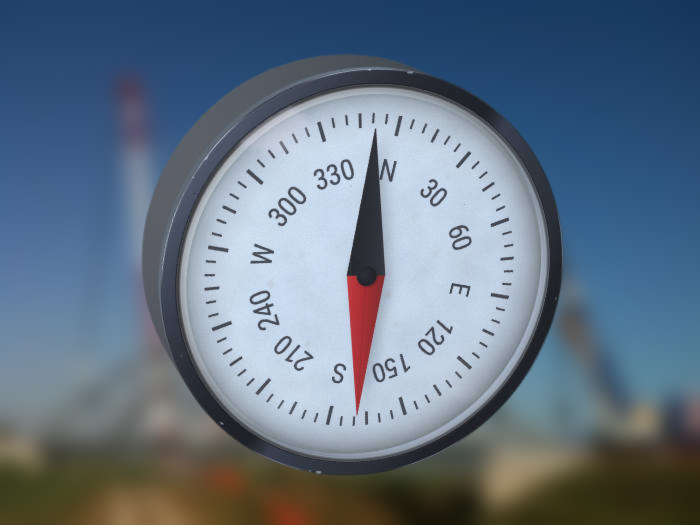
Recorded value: value=170 unit=°
